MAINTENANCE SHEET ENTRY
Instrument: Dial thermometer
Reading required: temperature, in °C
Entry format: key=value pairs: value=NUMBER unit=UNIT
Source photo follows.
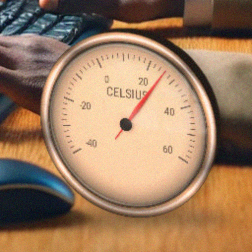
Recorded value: value=26 unit=°C
